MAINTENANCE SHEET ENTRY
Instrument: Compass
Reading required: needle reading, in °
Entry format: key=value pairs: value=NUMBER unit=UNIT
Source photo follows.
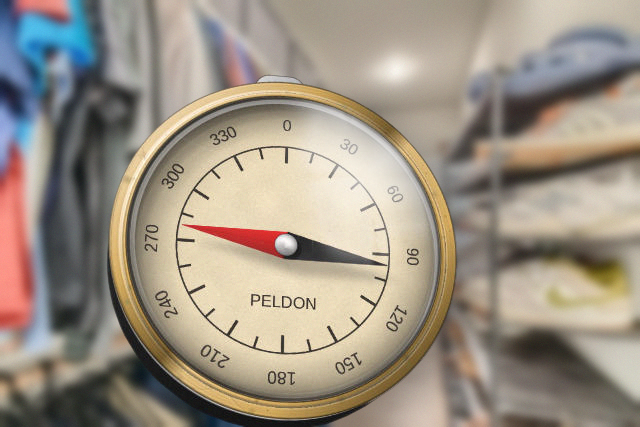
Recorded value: value=277.5 unit=°
